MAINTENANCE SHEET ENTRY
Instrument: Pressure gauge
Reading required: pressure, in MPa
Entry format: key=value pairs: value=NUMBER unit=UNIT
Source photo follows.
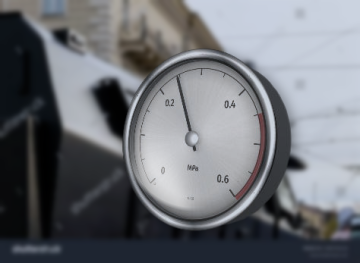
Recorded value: value=0.25 unit=MPa
